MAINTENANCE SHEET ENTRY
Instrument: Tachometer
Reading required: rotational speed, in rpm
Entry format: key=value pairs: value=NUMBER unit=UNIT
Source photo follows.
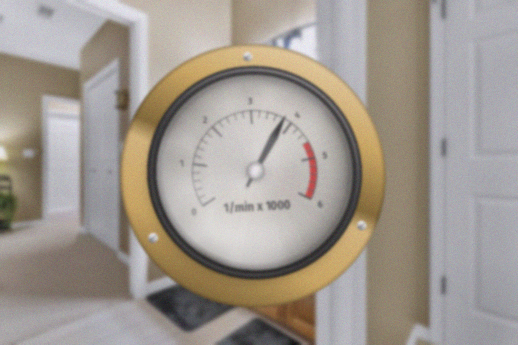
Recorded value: value=3800 unit=rpm
